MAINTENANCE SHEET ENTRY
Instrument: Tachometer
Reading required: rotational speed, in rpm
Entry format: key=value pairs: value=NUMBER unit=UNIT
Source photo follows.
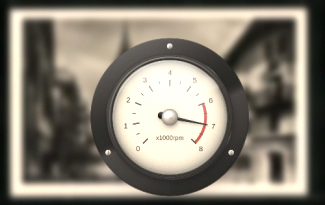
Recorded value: value=7000 unit=rpm
